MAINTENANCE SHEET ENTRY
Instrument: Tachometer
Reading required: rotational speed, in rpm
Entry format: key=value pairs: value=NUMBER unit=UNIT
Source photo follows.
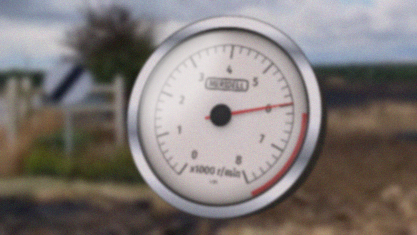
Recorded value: value=6000 unit=rpm
